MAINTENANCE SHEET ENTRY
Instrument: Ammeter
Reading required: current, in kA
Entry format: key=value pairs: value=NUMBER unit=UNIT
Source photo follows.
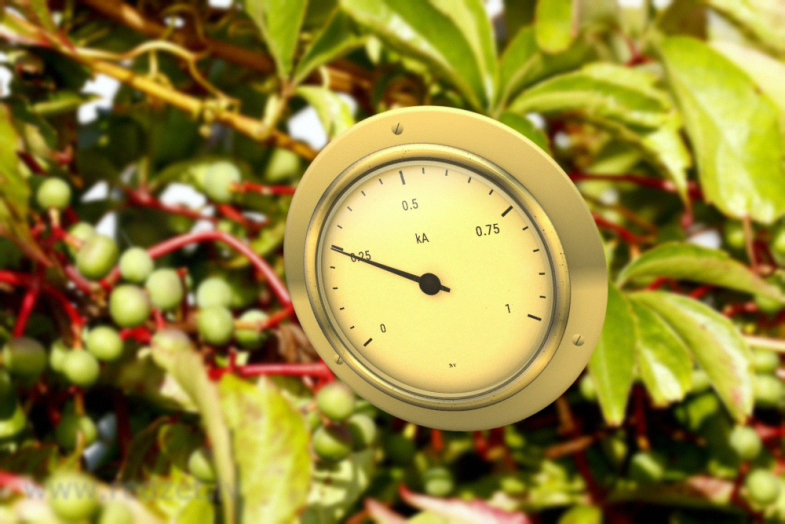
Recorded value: value=0.25 unit=kA
